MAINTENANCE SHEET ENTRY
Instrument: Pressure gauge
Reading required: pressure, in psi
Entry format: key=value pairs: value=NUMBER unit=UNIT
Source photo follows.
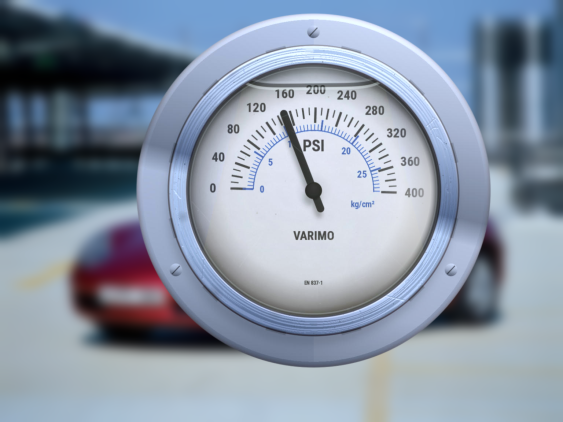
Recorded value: value=150 unit=psi
